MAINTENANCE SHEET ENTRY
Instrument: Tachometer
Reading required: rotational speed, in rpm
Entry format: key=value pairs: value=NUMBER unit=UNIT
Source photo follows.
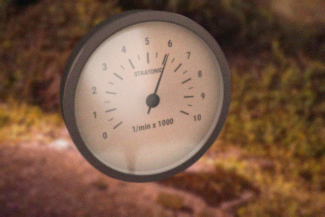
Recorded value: value=6000 unit=rpm
